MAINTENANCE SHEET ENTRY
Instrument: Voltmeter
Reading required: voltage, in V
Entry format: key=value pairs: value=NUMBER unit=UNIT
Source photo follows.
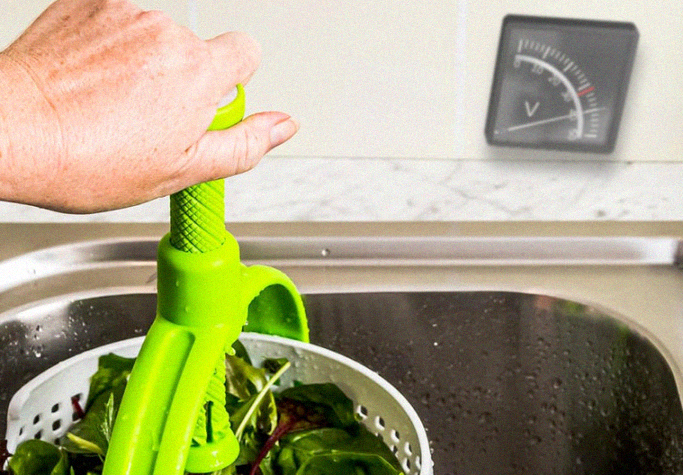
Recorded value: value=40 unit=V
